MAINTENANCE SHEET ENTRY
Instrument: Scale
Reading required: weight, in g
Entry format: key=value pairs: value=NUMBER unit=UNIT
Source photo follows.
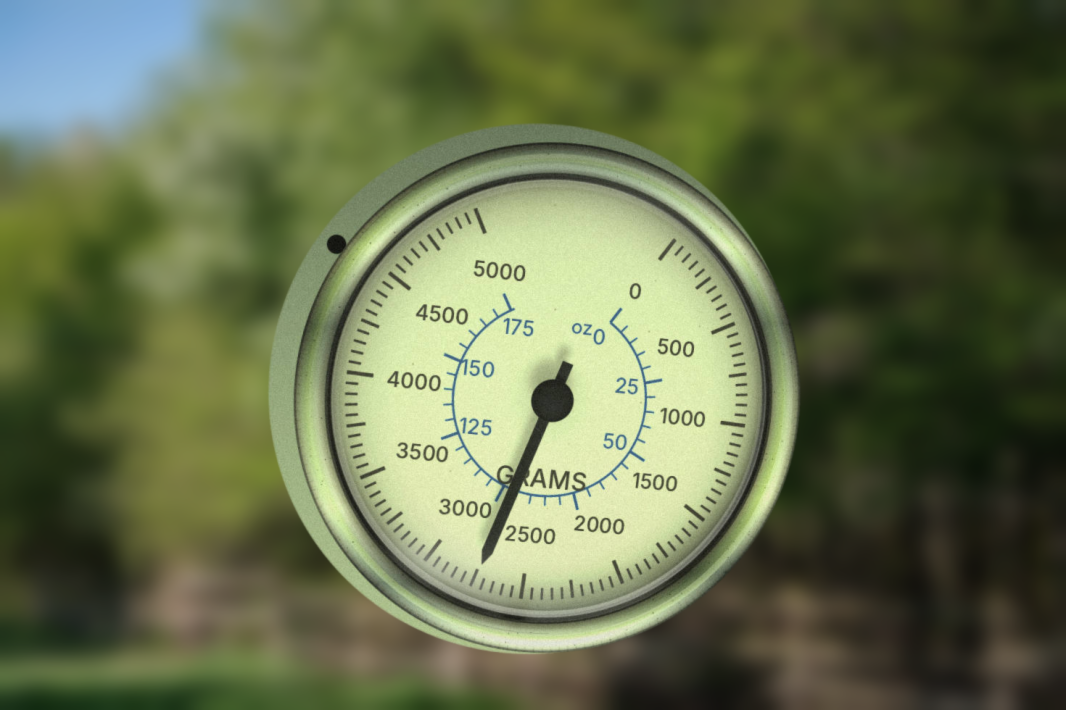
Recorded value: value=2750 unit=g
